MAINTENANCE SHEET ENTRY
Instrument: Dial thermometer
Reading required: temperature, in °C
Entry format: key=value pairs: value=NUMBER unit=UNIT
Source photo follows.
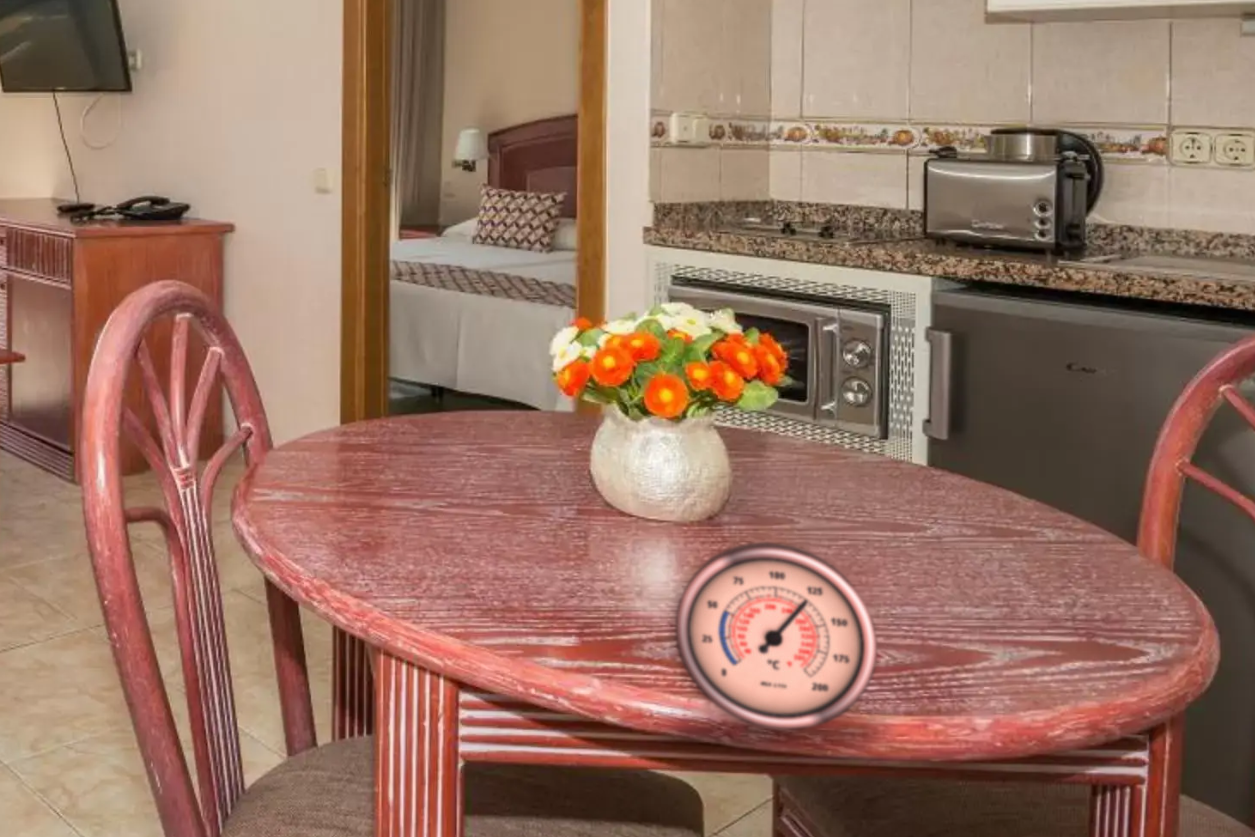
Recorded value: value=125 unit=°C
